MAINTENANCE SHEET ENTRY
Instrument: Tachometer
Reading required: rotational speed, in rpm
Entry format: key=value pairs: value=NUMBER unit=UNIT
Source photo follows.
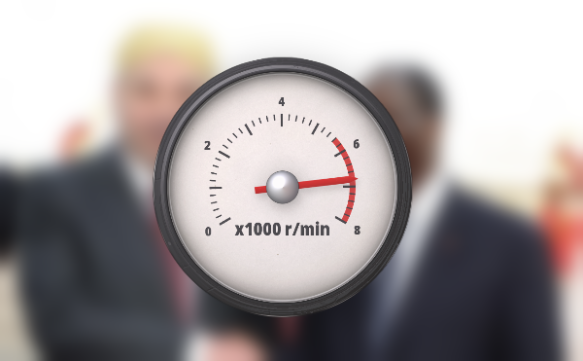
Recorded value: value=6800 unit=rpm
